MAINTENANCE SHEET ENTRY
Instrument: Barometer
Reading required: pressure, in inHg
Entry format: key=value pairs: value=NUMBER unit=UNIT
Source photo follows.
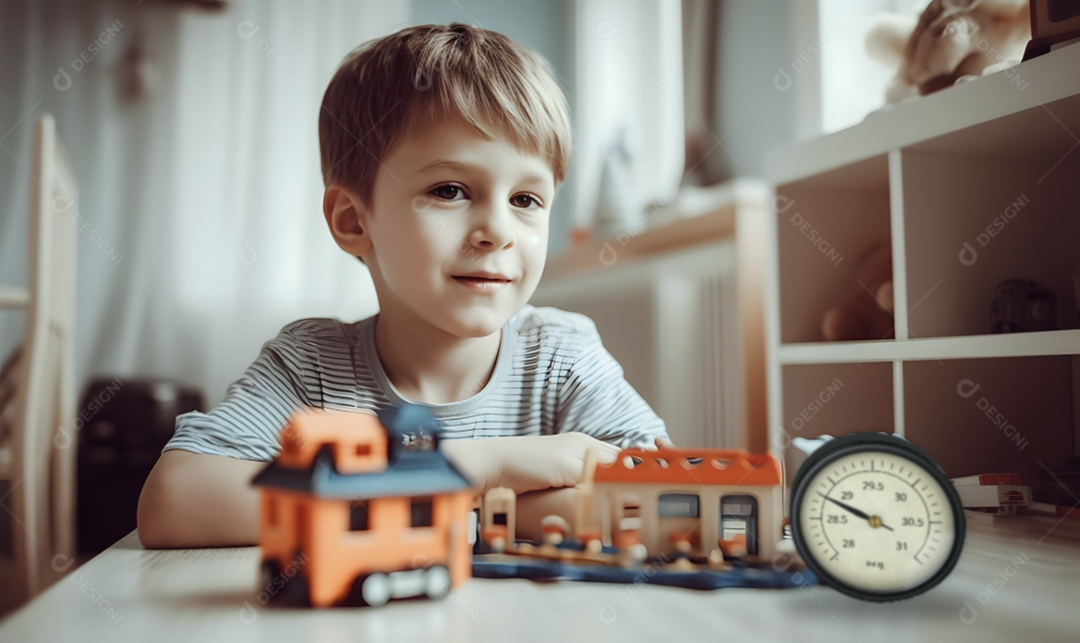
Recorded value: value=28.8 unit=inHg
